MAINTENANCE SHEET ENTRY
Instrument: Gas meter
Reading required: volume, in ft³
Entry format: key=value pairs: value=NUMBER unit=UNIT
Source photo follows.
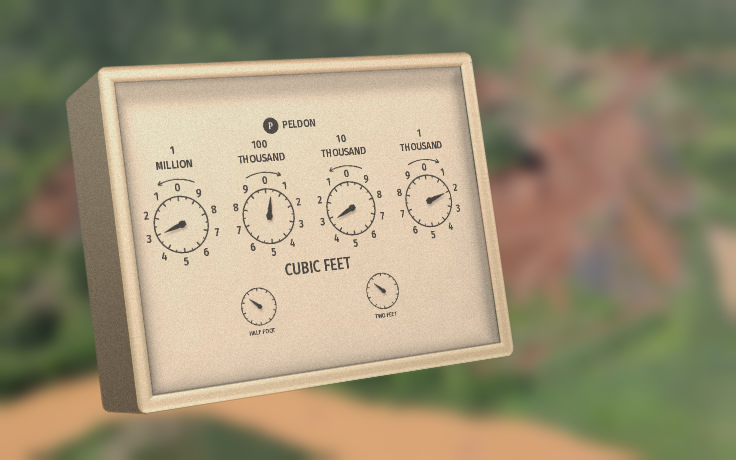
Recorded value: value=303200 unit=ft³
